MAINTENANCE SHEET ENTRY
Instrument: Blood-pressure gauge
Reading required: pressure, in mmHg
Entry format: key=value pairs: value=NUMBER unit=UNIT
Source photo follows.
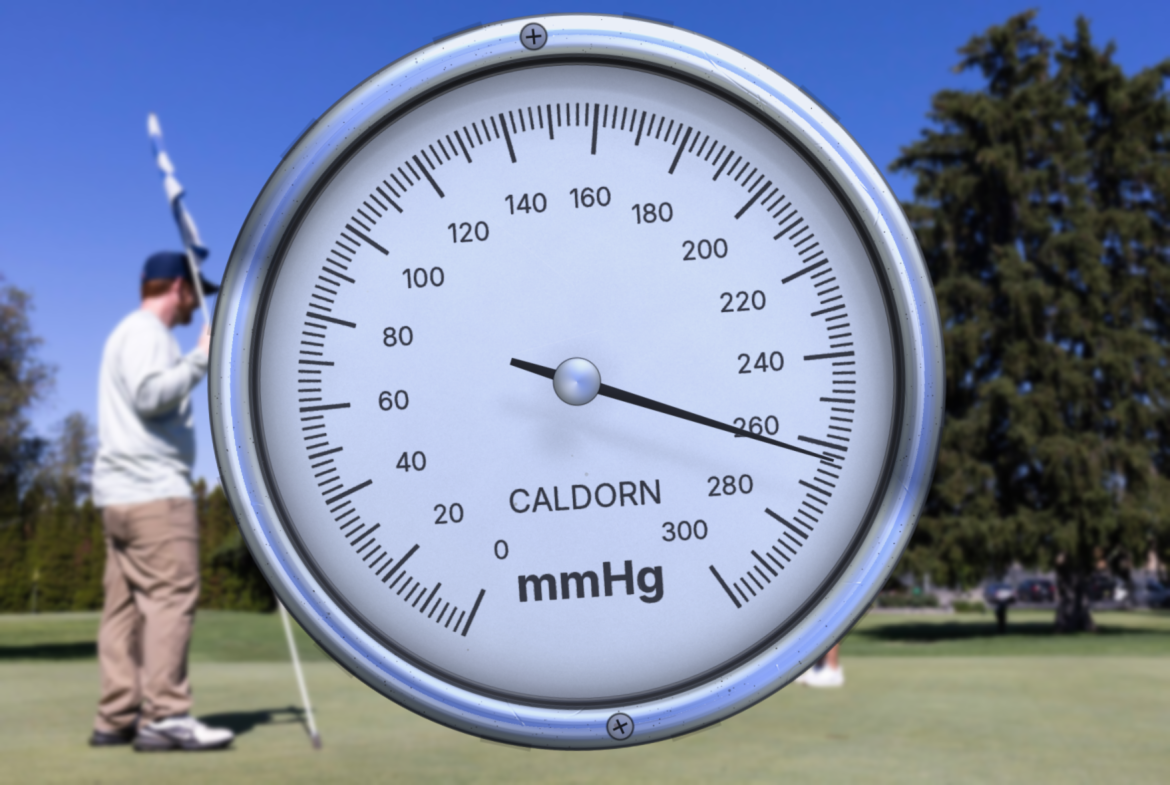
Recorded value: value=263 unit=mmHg
